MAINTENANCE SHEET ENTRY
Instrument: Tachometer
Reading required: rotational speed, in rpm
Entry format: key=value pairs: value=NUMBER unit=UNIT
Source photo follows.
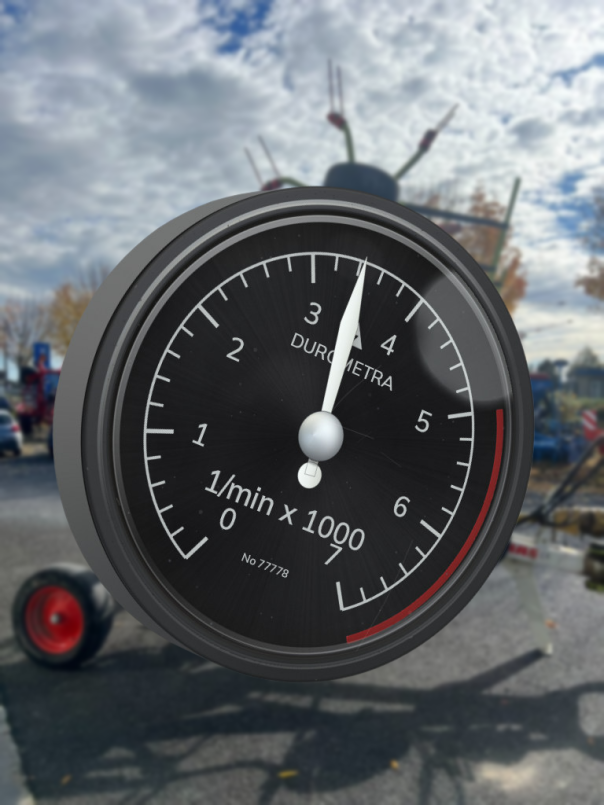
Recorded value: value=3400 unit=rpm
